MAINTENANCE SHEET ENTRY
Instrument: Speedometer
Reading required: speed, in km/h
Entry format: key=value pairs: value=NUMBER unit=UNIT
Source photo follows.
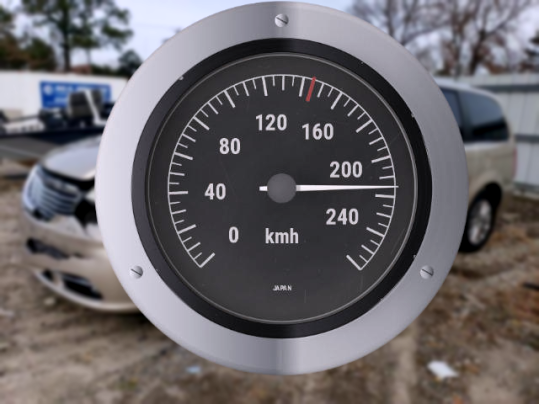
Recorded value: value=215 unit=km/h
